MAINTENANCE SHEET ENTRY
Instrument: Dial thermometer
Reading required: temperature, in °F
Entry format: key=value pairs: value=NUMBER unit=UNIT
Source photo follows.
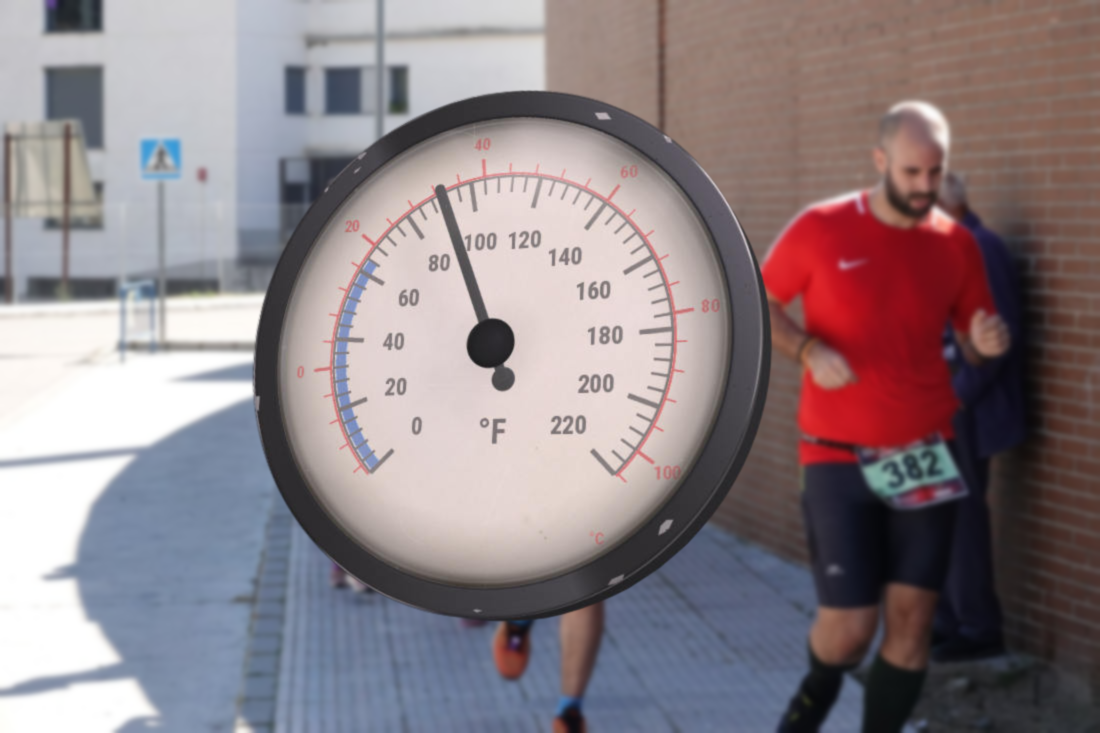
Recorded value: value=92 unit=°F
